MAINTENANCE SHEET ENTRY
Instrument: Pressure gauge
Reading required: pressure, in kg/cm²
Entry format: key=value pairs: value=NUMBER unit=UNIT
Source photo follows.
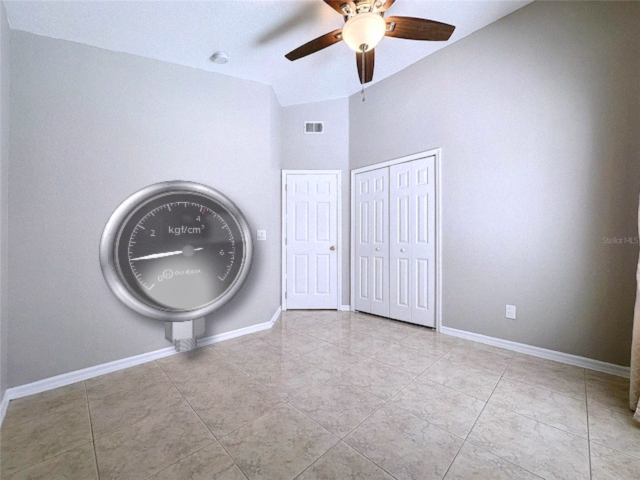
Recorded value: value=1 unit=kg/cm²
